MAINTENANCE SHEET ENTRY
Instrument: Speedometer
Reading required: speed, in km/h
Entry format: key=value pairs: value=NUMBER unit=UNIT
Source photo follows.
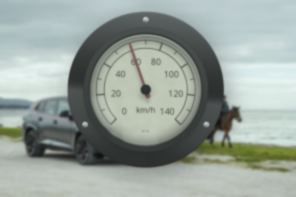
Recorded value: value=60 unit=km/h
